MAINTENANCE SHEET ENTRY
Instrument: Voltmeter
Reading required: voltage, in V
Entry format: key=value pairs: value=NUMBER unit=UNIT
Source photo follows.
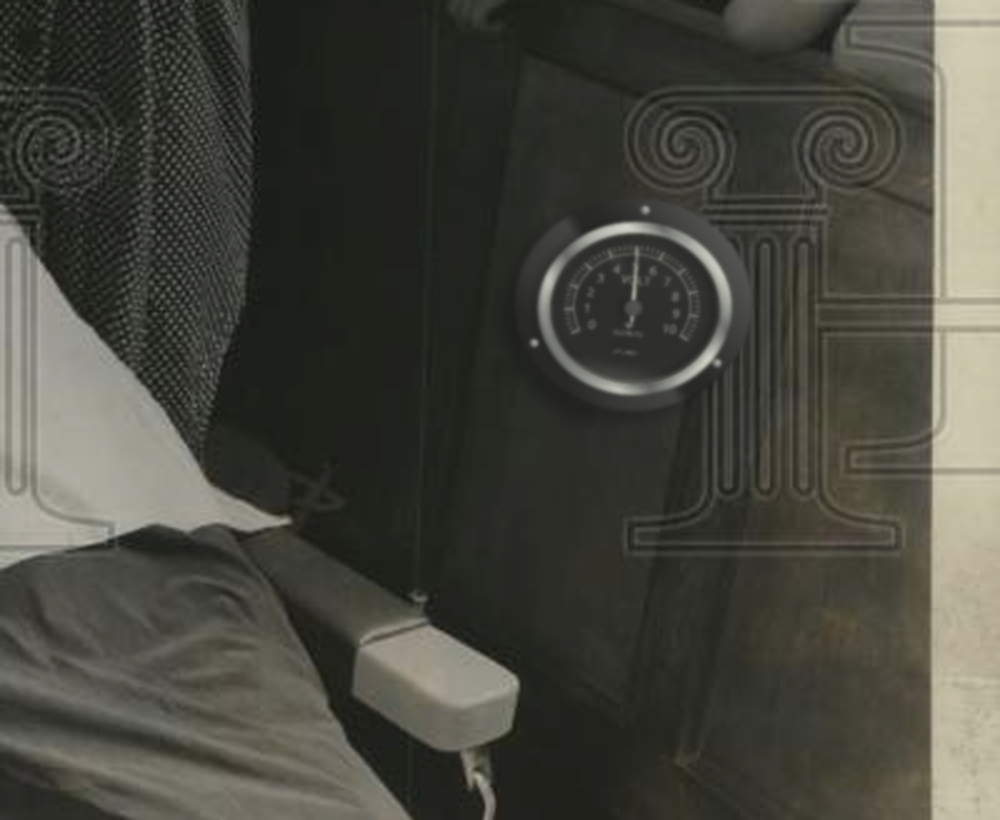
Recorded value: value=5 unit=V
